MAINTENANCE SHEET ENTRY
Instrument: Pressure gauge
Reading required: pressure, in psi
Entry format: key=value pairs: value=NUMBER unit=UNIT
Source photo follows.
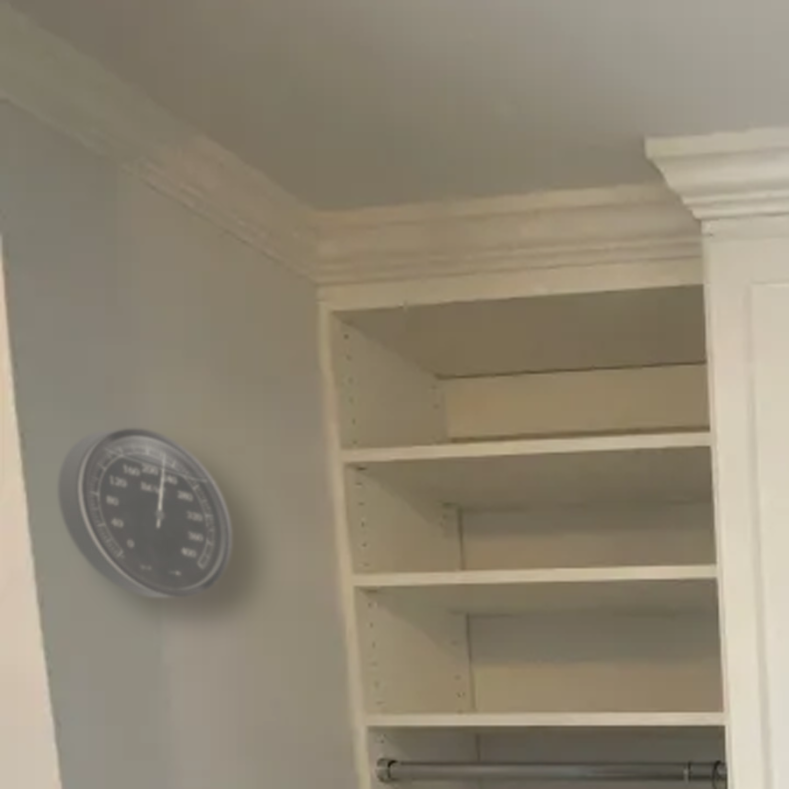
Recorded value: value=220 unit=psi
